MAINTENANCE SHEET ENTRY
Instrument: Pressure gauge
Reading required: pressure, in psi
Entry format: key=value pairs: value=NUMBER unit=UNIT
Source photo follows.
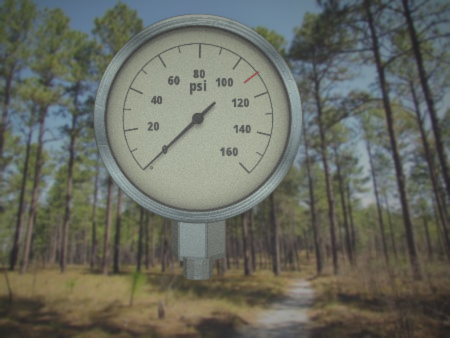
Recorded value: value=0 unit=psi
